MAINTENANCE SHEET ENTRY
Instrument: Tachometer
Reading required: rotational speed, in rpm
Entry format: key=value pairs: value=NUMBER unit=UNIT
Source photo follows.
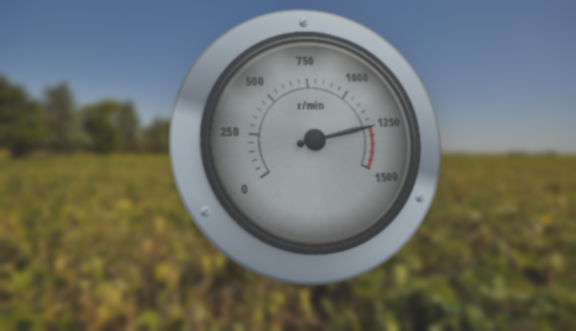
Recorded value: value=1250 unit=rpm
